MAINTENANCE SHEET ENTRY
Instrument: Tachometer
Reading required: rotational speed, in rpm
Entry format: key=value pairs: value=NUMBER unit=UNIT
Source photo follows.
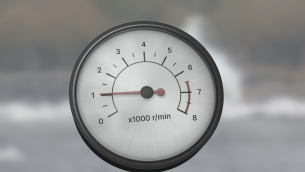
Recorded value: value=1000 unit=rpm
